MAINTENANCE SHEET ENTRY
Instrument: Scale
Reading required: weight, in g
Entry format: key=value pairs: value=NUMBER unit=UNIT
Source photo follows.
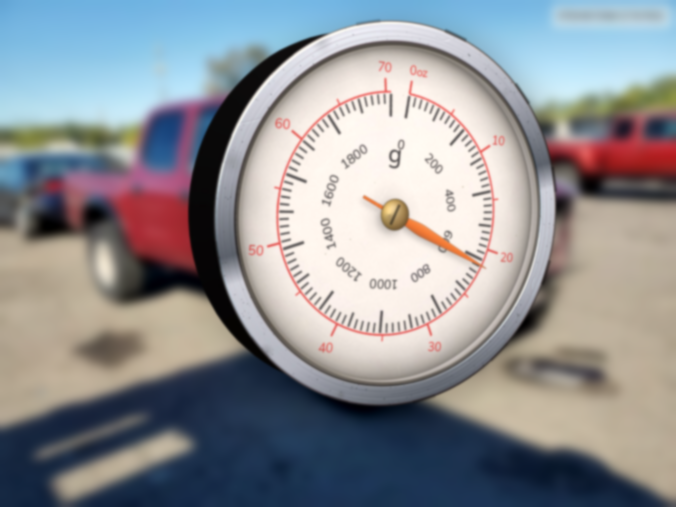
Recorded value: value=620 unit=g
